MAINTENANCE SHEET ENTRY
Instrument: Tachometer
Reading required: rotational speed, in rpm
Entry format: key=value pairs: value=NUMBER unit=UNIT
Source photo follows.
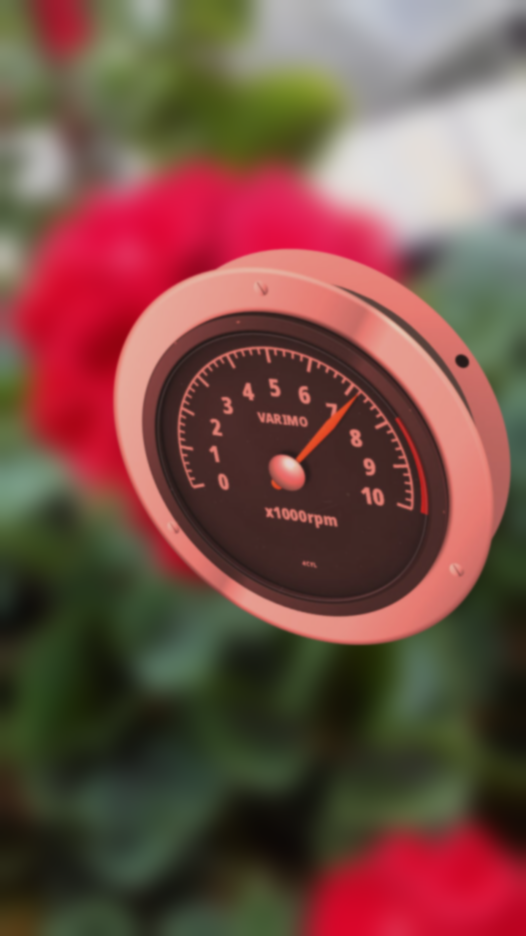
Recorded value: value=7200 unit=rpm
